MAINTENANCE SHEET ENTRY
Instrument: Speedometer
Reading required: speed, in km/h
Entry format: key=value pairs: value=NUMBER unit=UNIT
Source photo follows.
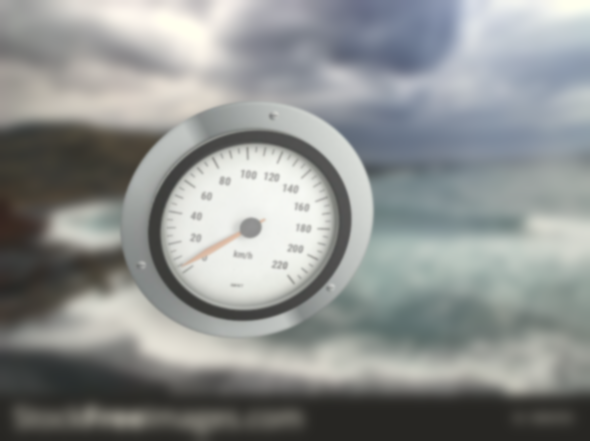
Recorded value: value=5 unit=km/h
